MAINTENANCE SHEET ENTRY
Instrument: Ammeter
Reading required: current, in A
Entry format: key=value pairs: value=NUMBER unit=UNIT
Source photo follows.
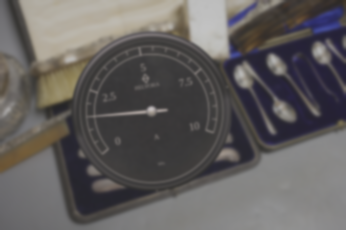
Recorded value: value=1.5 unit=A
